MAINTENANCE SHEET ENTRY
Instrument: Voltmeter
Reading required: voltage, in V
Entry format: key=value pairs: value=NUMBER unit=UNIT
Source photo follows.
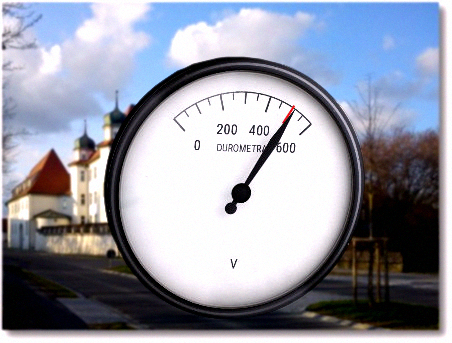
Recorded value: value=500 unit=V
